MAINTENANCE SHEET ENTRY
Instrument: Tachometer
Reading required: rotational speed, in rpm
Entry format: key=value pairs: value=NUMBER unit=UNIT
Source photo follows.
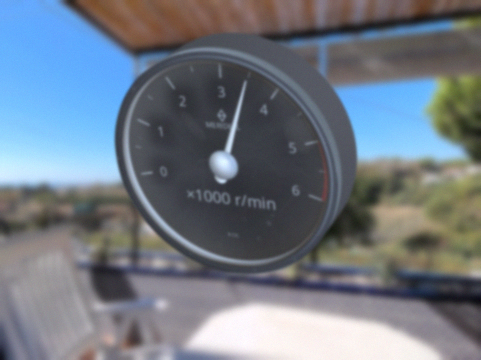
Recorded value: value=3500 unit=rpm
